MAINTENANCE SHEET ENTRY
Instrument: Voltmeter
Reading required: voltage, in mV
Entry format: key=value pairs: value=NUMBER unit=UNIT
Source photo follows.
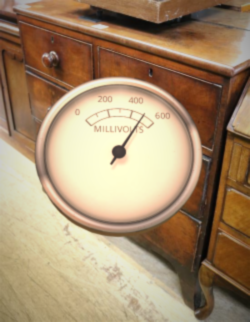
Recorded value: value=500 unit=mV
